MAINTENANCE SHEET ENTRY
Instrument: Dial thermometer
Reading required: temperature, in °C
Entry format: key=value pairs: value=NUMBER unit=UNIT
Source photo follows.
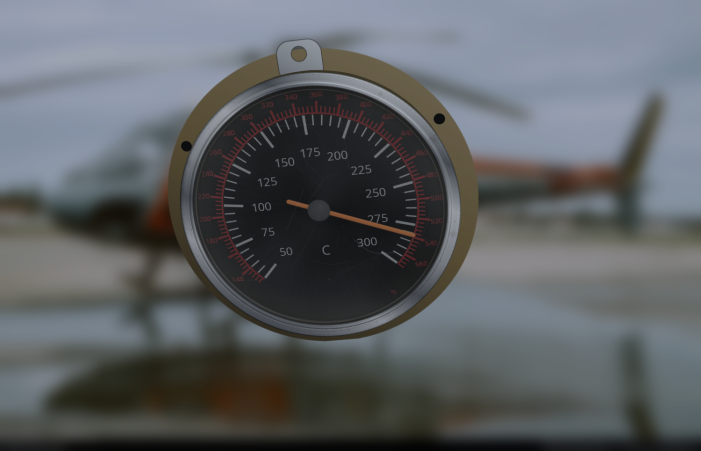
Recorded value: value=280 unit=°C
